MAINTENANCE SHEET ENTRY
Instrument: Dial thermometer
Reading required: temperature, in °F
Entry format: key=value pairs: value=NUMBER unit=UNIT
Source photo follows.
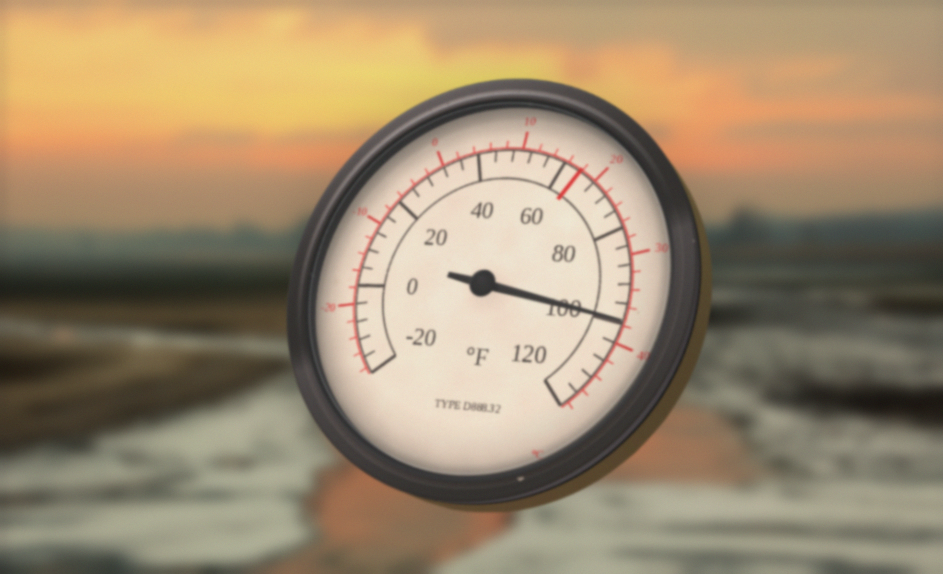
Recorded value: value=100 unit=°F
